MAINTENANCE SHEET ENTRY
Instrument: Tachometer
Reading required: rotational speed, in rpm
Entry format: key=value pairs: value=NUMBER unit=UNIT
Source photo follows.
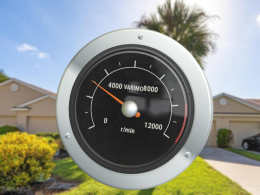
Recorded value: value=3000 unit=rpm
